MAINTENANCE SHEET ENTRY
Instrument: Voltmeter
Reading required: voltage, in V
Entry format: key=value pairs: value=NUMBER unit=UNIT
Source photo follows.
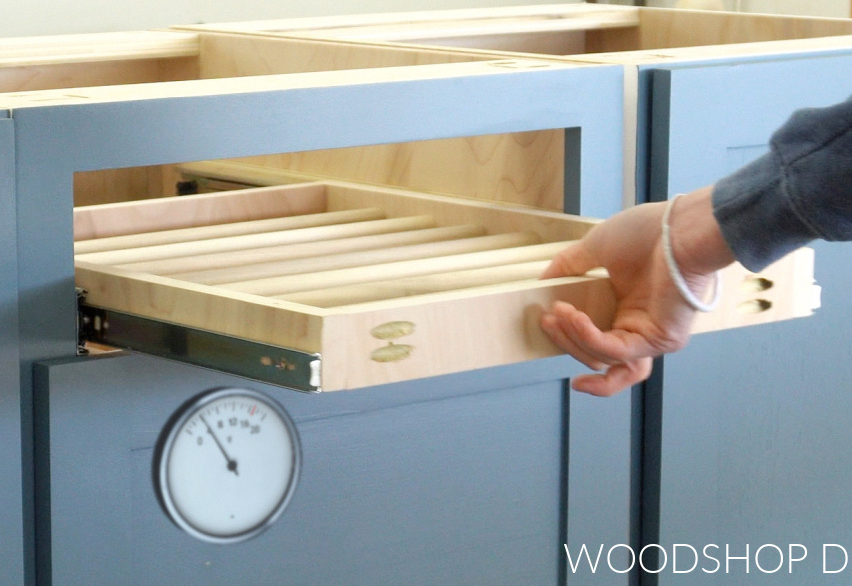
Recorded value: value=4 unit=V
